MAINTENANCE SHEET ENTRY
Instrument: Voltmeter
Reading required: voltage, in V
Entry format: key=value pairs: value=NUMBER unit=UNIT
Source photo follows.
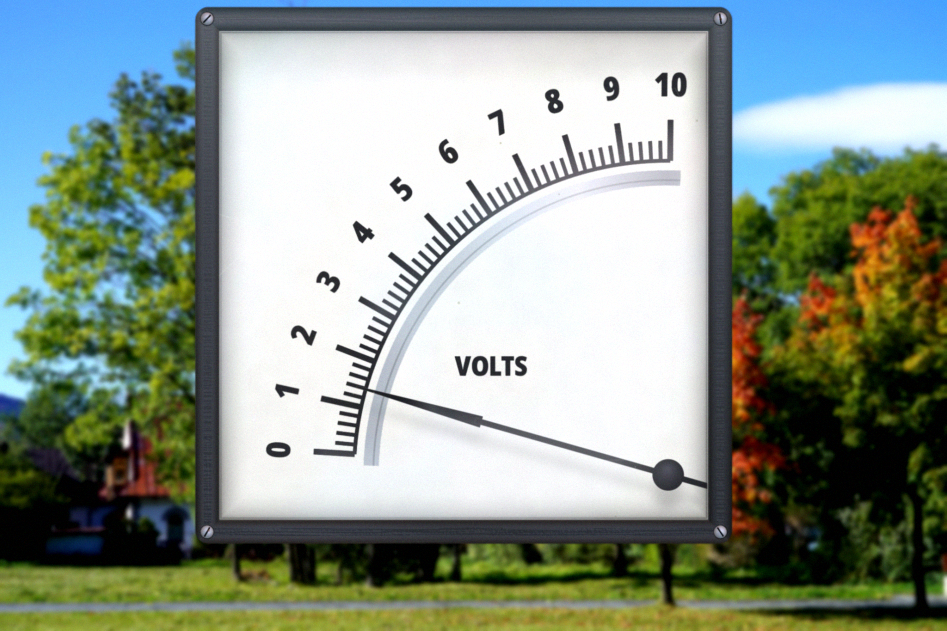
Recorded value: value=1.4 unit=V
